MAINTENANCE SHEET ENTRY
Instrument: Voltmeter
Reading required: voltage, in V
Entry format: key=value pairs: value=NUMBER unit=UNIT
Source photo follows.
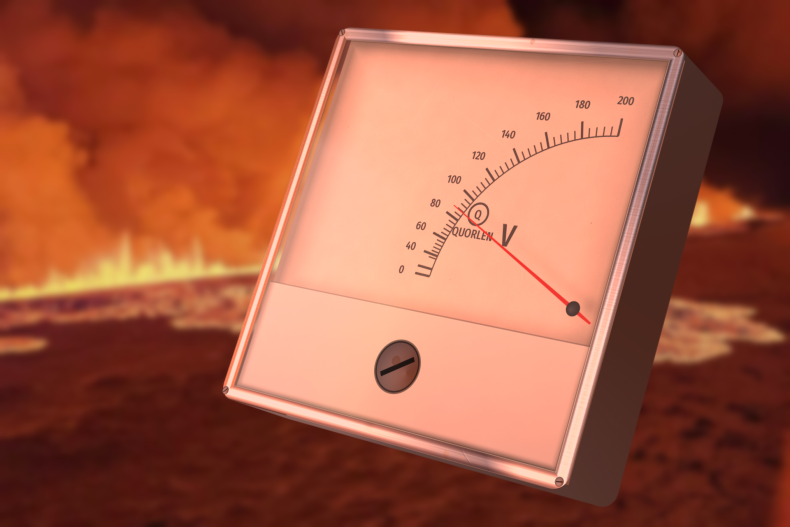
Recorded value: value=88 unit=V
